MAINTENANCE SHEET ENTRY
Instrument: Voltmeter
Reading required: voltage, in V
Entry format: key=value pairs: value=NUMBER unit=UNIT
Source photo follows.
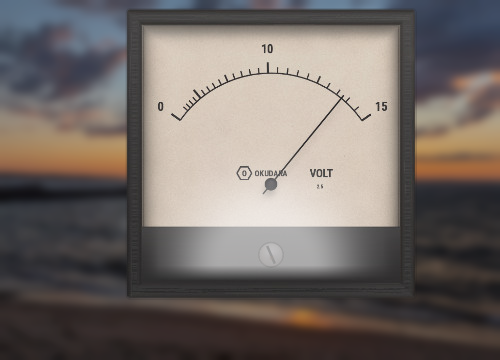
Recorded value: value=13.75 unit=V
